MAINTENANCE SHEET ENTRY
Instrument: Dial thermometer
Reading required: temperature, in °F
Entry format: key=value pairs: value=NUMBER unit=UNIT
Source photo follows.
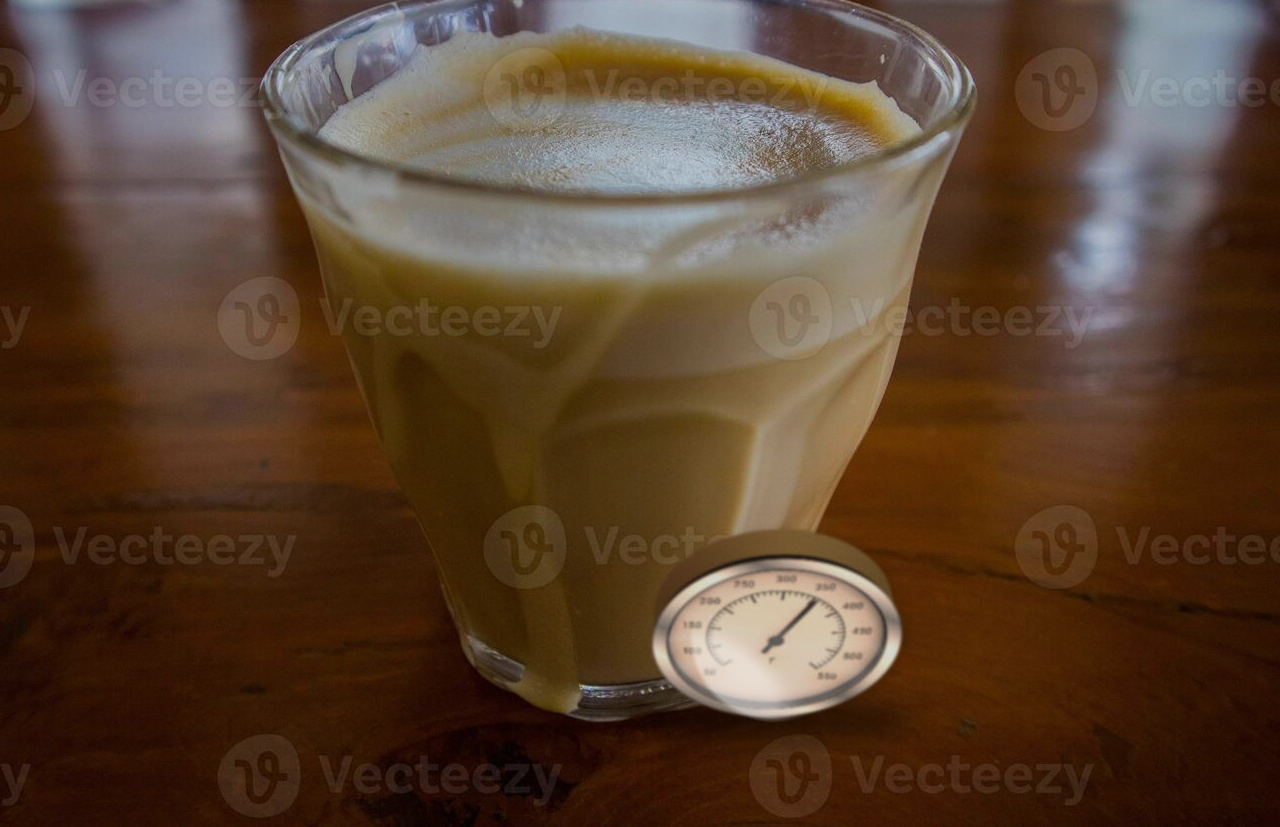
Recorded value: value=350 unit=°F
